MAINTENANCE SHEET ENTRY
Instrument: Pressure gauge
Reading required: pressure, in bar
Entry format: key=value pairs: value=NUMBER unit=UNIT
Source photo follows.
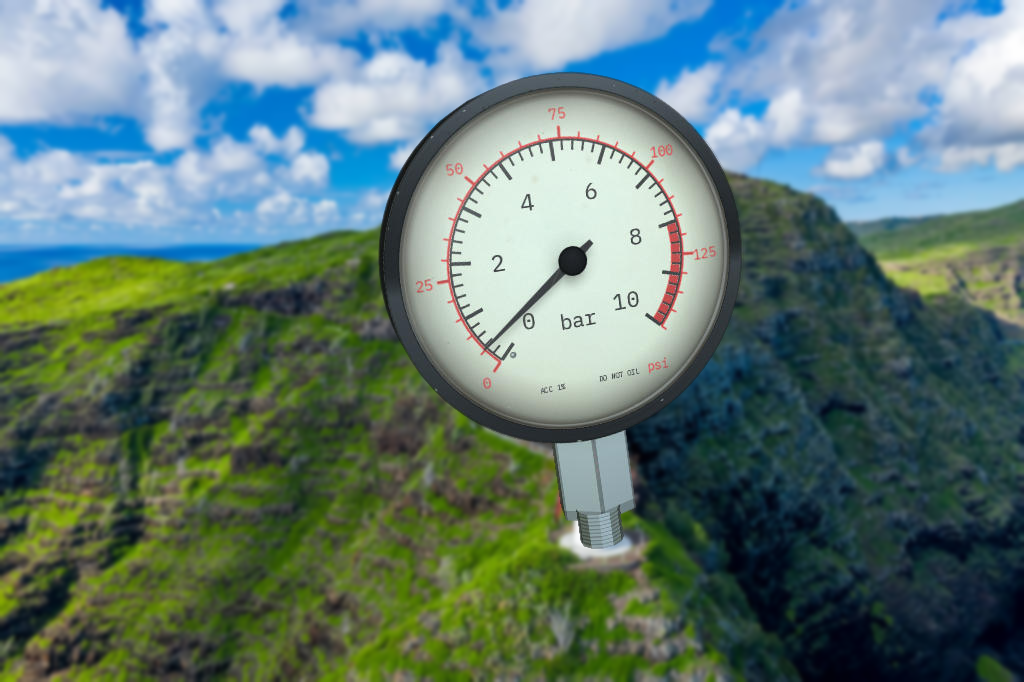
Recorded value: value=0.4 unit=bar
